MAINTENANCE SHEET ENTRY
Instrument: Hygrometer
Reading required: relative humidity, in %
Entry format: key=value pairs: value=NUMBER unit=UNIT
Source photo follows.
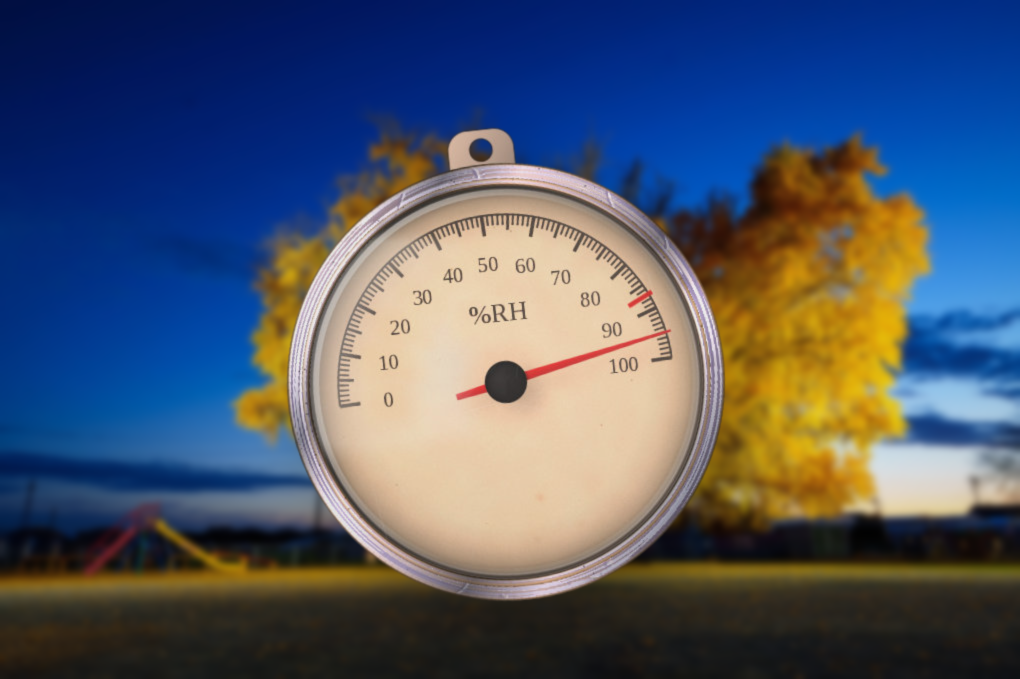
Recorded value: value=95 unit=%
